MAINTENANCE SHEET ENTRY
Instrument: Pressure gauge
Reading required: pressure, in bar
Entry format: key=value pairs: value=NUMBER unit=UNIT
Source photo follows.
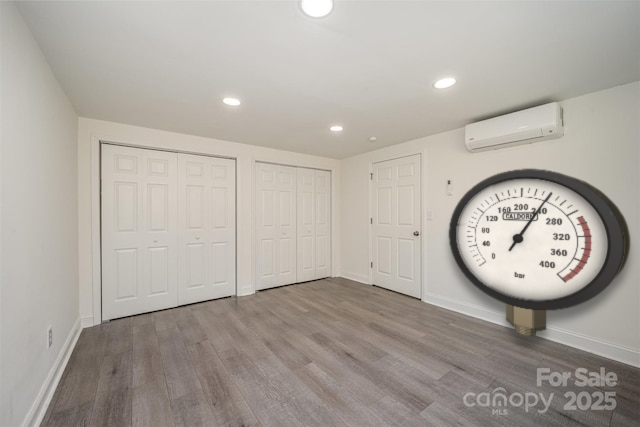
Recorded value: value=240 unit=bar
